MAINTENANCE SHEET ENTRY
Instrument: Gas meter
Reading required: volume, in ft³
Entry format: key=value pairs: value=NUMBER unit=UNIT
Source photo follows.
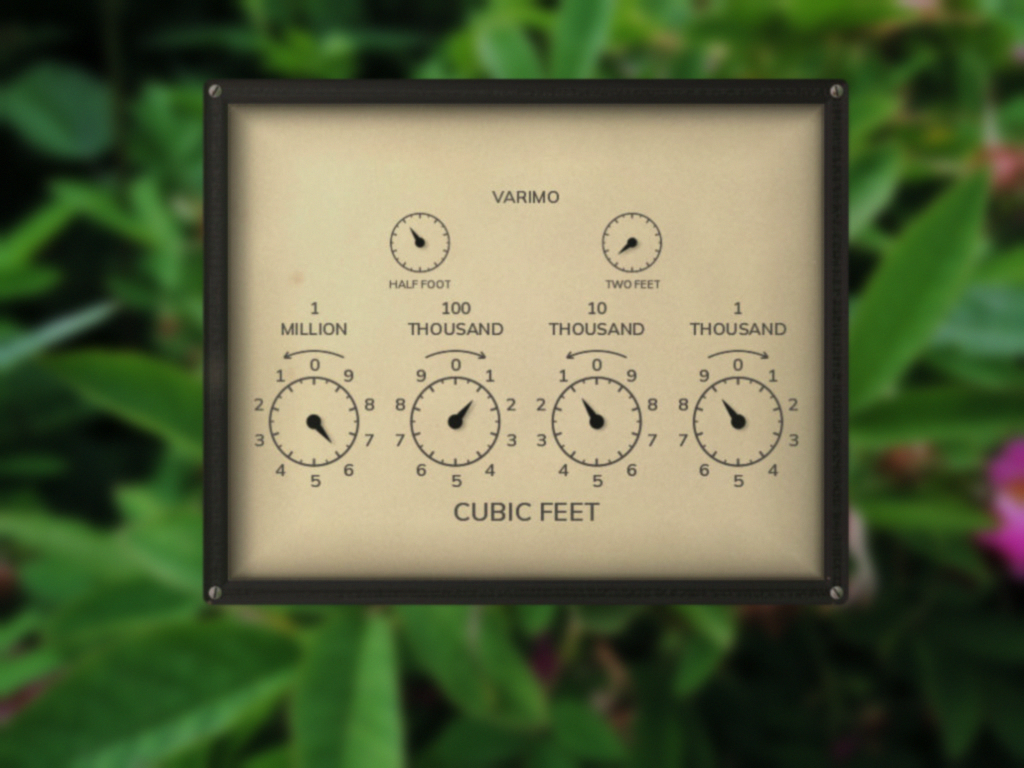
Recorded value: value=610900 unit=ft³
